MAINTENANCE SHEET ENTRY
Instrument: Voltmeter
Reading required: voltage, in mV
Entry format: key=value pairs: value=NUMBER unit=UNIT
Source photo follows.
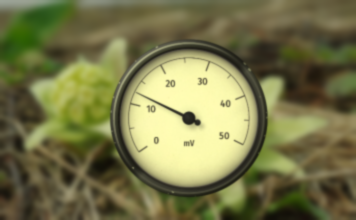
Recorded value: value=12.5 unit=mV
